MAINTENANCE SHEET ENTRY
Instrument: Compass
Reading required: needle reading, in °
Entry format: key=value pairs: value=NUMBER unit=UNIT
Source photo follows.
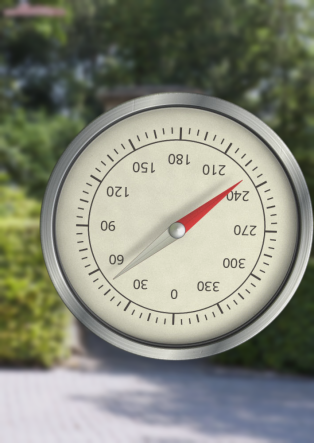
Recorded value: value=230 unit=°
